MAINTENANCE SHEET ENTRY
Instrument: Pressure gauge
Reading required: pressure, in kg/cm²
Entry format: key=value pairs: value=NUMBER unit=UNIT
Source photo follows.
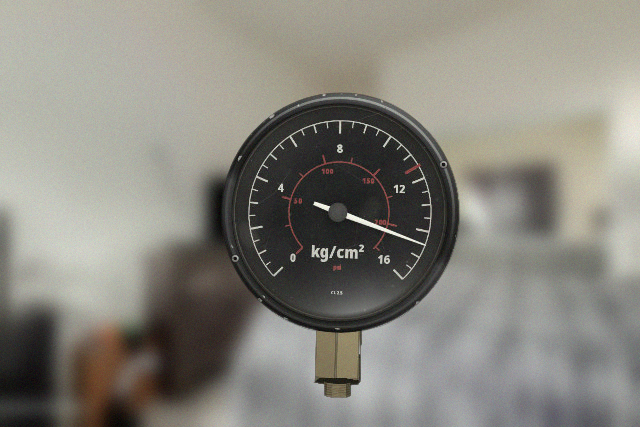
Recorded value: value=14.5 unit=kg/cm²
